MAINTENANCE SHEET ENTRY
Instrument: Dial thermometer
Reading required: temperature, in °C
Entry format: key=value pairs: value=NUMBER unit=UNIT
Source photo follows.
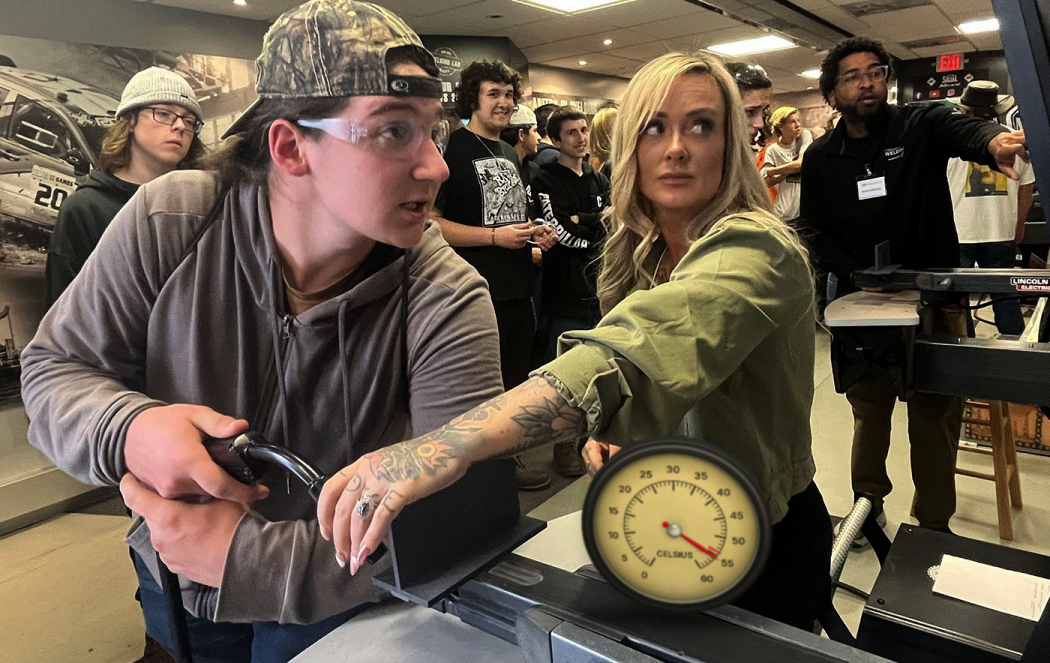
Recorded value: value=55 unit=°C
